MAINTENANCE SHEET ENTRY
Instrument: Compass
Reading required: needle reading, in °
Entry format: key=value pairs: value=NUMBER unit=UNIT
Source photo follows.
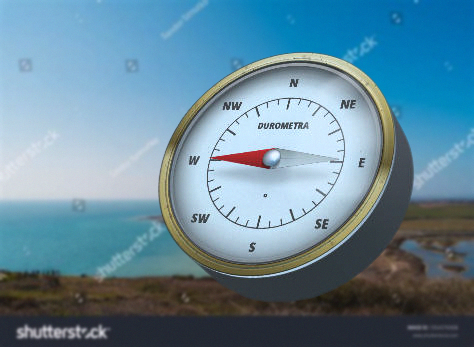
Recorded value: value=270 unit=°
